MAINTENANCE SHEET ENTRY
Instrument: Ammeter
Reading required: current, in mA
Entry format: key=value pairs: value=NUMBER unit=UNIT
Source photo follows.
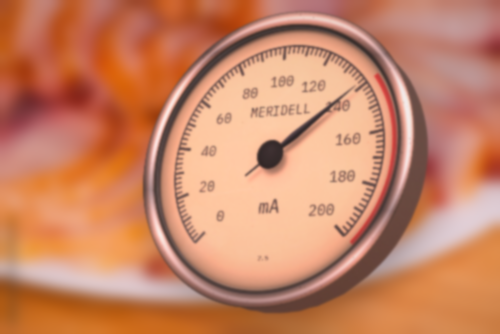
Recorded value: value=140 unit=mA
